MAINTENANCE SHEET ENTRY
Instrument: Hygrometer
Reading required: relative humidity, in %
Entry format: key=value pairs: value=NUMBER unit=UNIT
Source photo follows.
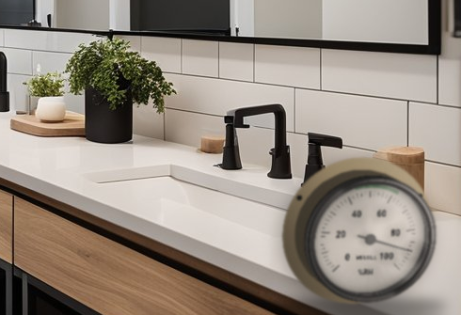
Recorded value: value=90 unit=%
